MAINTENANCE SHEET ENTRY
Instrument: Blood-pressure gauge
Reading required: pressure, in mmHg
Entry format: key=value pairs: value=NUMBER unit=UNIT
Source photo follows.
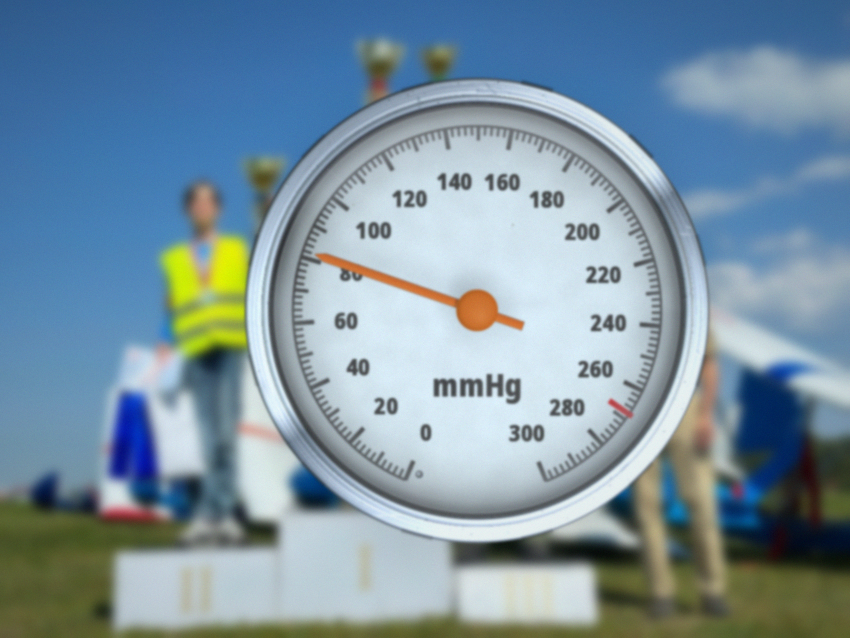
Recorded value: value=82 unit=mmHg
